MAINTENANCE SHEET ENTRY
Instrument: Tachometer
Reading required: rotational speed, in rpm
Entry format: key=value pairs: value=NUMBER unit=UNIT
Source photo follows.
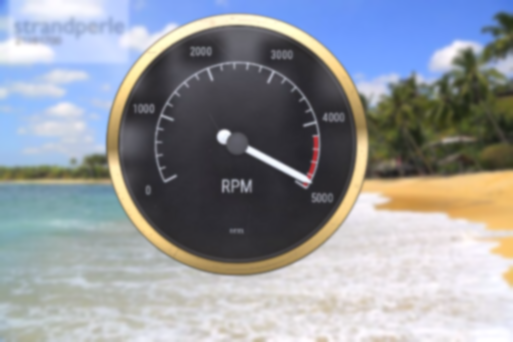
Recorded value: value=4900 unit=rpm
